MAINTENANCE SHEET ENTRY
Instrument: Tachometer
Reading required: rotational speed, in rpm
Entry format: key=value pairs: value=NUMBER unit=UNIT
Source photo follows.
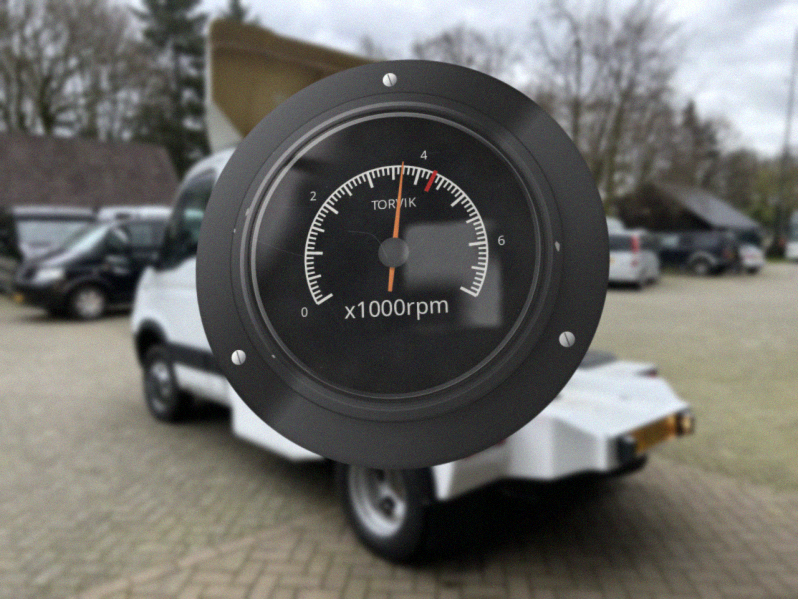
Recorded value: value=3700 unit=rpm
